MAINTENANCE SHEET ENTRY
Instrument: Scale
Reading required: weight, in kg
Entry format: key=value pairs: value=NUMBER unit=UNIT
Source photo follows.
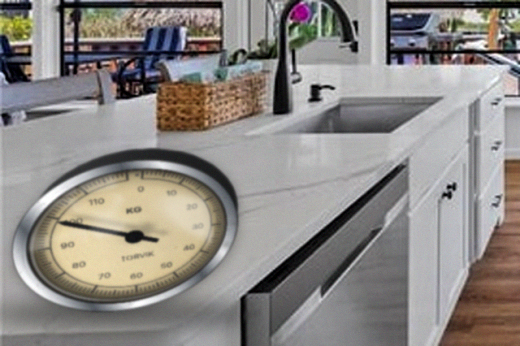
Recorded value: value=100 unit=kg
